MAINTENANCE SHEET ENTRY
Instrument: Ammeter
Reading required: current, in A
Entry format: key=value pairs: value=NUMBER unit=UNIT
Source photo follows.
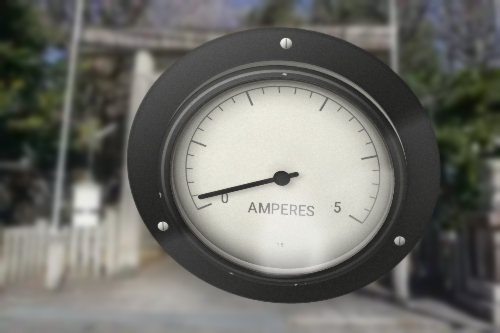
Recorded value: value=0.2 unit=A
